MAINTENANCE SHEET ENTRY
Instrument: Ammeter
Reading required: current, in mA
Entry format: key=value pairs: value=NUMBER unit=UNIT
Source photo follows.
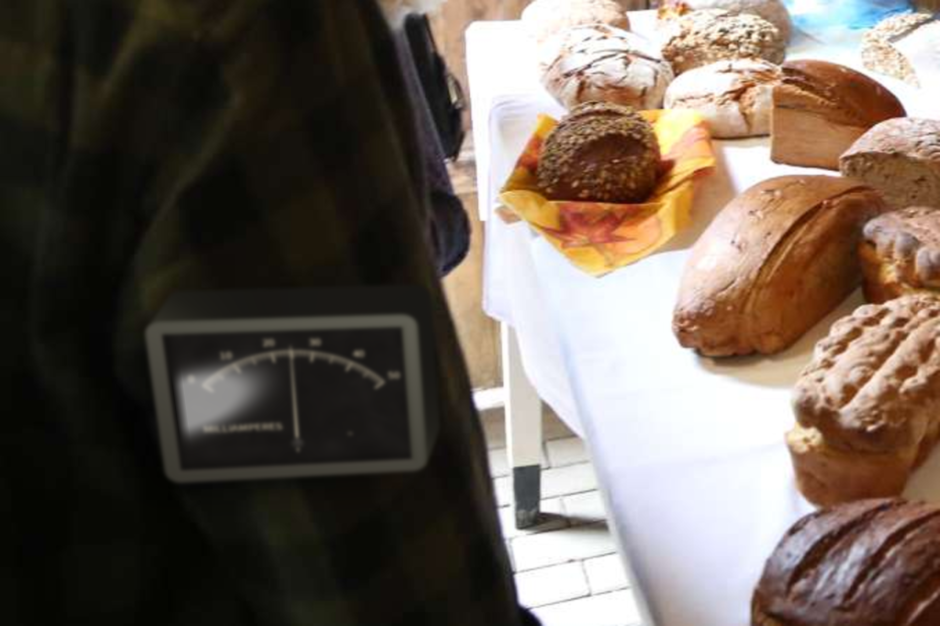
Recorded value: value=25 unit=mA
